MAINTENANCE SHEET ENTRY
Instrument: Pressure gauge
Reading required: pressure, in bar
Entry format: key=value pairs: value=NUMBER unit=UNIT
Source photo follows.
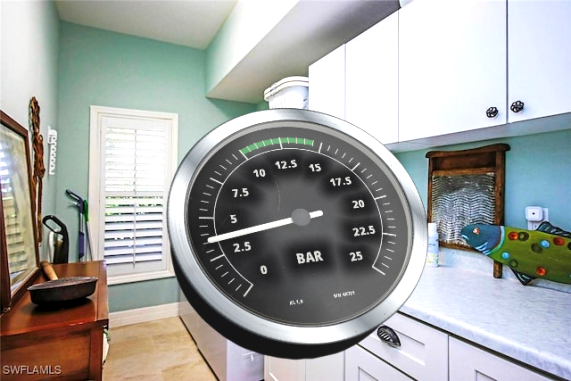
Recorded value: value=3.5 unit=bar
